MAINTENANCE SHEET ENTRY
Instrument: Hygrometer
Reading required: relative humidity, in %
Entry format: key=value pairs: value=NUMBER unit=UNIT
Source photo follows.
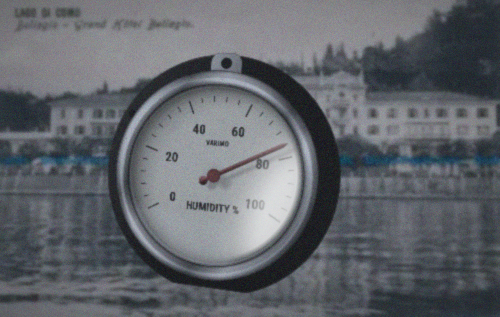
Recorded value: value=76 unit=%
